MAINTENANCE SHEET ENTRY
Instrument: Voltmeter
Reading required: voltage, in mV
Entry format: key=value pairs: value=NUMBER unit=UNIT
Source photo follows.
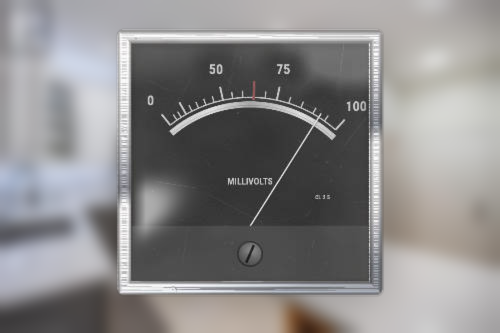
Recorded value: value=92.5 unit=mV
